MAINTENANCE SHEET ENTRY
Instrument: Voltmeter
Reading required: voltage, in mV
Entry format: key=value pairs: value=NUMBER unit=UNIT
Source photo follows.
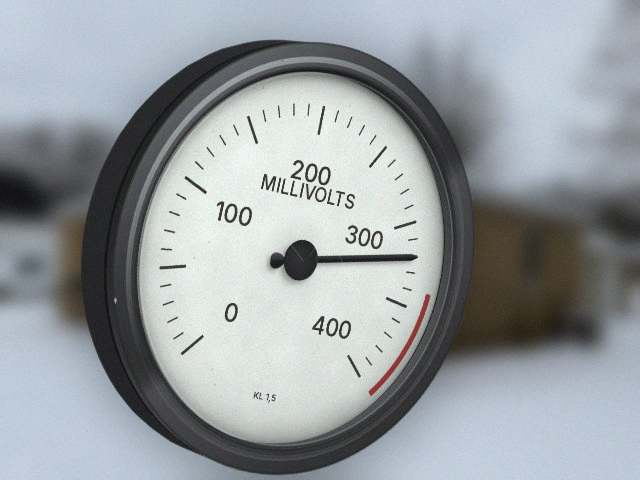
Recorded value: value=320 unit=mV
